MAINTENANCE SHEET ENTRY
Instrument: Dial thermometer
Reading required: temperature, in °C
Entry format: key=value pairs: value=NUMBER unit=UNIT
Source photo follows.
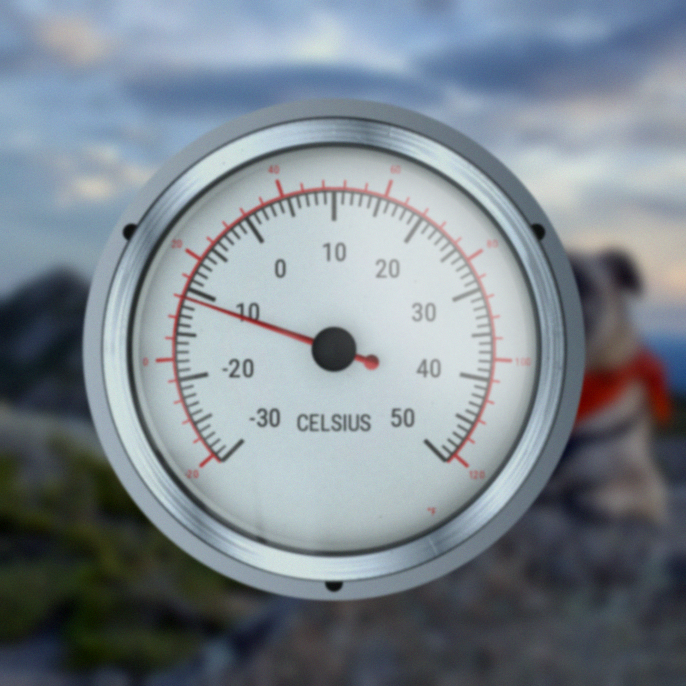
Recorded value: value=-11 unit=°C
